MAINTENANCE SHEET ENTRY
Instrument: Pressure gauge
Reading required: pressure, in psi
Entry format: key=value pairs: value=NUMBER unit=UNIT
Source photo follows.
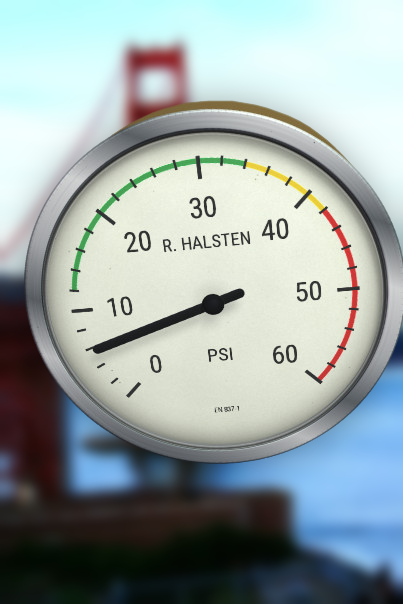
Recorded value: value=6 unit=psi
